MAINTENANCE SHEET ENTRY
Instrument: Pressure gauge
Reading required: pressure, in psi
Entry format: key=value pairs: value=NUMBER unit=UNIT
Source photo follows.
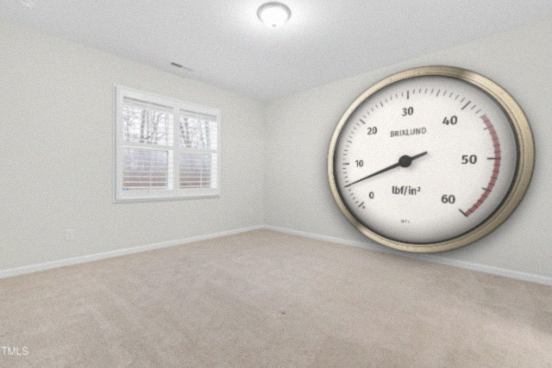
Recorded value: value=5 unit=psi
